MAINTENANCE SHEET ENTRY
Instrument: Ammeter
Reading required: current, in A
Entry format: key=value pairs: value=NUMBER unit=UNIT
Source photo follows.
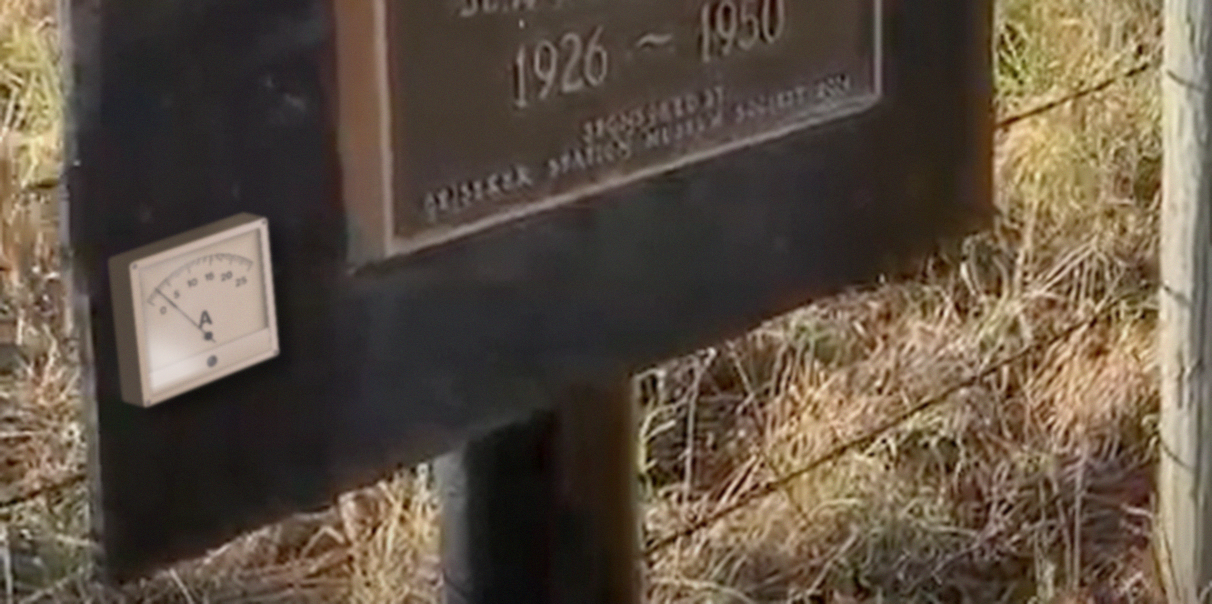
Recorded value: value=2.5 unit=A
